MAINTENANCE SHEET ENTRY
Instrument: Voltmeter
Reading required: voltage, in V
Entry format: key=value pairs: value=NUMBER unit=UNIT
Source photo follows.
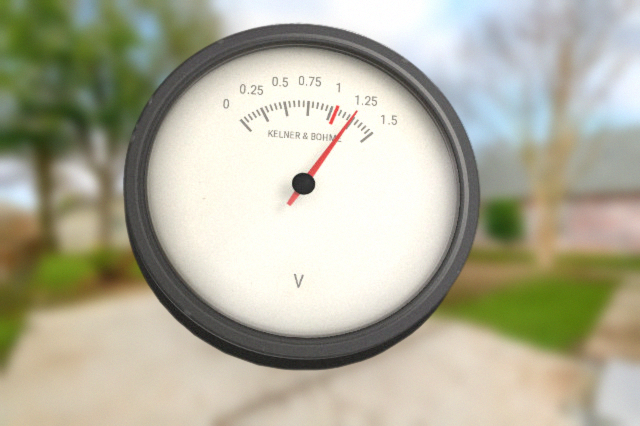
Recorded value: value=1.25 unit=V
